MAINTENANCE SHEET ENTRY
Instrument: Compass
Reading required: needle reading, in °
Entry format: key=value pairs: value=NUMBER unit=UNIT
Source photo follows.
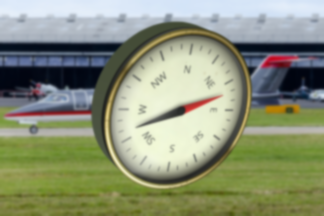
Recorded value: value=70 unit=°
